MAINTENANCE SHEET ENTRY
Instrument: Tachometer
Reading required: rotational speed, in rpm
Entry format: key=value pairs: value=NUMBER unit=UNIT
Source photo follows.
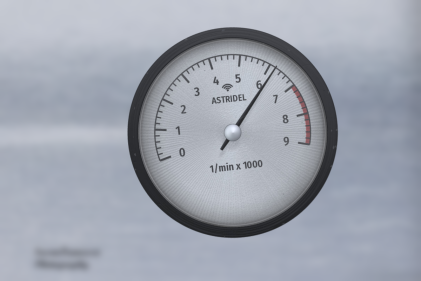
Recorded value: value=6200 unit=rpm
